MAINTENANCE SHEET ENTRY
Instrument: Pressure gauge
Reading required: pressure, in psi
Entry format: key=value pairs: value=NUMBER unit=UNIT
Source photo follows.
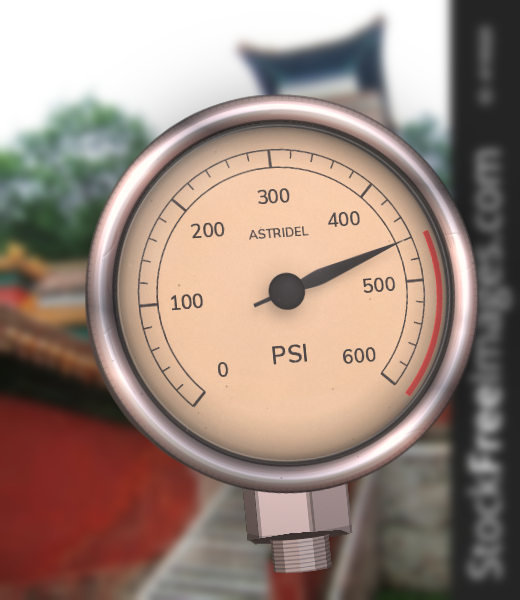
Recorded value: value=460 unit=psi
